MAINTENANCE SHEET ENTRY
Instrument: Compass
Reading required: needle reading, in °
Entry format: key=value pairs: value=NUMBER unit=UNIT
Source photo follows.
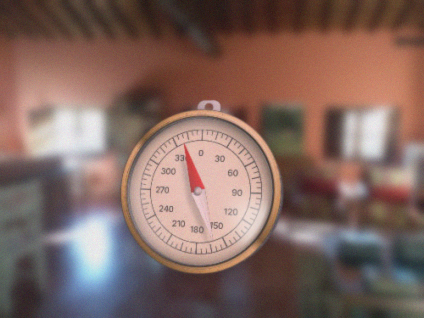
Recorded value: value=340 unit=°
